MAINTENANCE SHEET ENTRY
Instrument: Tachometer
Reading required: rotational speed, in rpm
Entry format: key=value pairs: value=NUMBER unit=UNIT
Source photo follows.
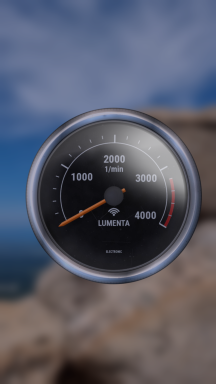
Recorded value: value=0 unit=rpm
